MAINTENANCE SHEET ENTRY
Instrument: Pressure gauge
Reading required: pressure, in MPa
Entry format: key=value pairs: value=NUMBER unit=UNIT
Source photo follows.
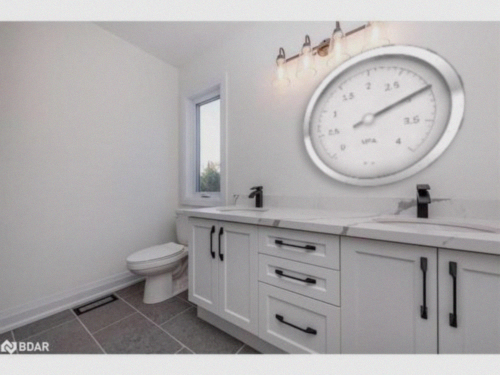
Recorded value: value=3 unit=MPa
